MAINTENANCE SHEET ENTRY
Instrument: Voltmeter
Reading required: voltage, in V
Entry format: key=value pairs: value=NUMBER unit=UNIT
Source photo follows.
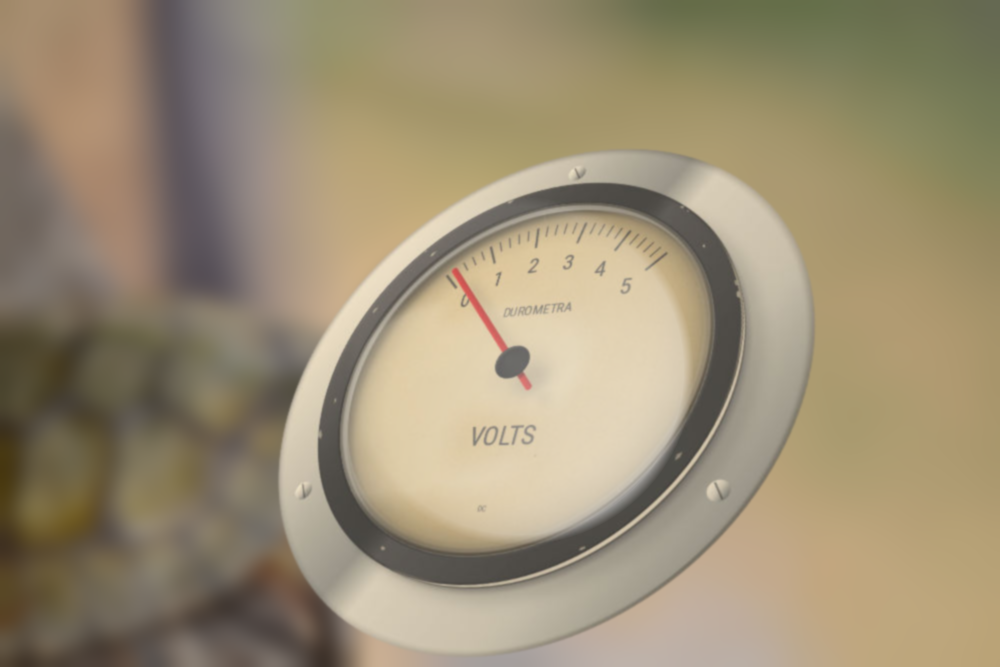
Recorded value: value=0.2 unit=V
